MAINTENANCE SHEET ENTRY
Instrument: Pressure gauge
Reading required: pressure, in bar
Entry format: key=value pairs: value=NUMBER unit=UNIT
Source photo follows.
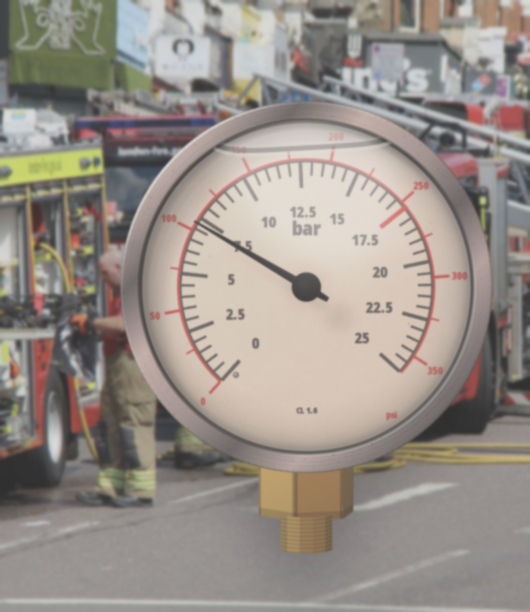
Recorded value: value=7.25 unit=bar
